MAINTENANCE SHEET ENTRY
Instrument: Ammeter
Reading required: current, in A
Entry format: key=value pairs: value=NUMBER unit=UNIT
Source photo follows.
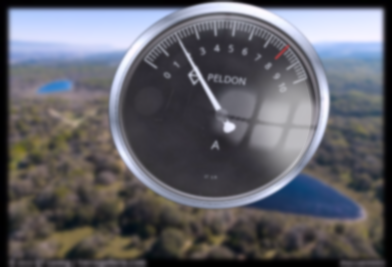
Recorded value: value=2 unit=A
